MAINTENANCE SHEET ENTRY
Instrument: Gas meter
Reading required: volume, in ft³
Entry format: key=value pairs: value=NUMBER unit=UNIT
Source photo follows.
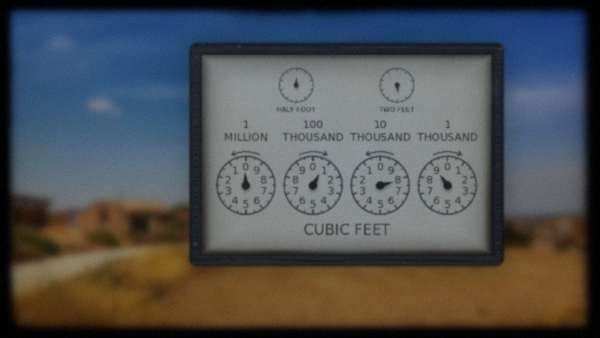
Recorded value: value=7900 unit=ft³
